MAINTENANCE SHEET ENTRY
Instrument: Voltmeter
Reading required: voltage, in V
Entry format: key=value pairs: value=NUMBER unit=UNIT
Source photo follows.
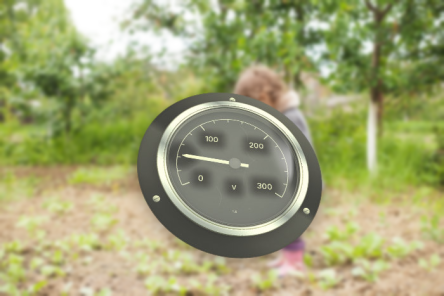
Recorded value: value=40 unit=V
